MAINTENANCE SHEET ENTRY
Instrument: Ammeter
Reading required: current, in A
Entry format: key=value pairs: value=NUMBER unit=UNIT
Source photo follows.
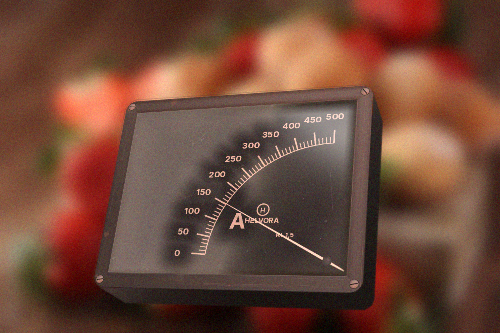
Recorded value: value=150 unit=A
